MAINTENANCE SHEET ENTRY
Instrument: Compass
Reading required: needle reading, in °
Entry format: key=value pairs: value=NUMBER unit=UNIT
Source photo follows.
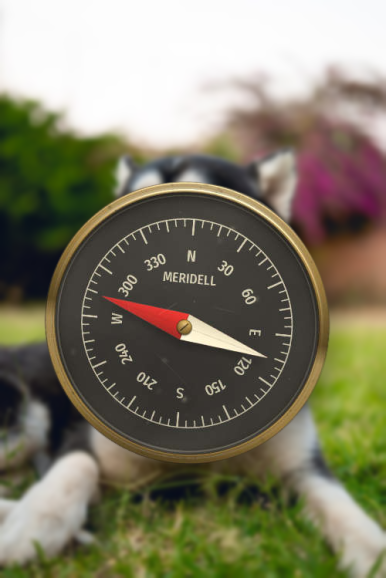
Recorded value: value=285 unit=°
